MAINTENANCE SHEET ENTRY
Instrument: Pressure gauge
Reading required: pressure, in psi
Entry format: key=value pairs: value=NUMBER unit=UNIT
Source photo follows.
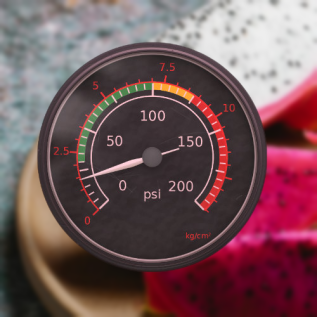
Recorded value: value=20 unit=psi
